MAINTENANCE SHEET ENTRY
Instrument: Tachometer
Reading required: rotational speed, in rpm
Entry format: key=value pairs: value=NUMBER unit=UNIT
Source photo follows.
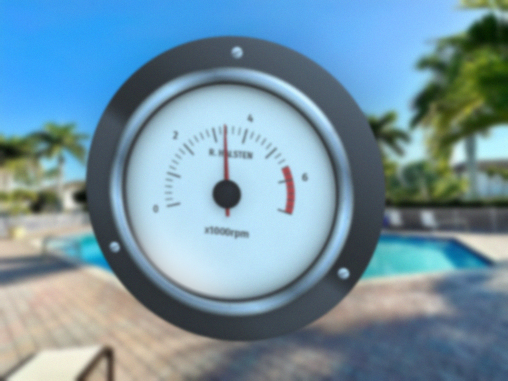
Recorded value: value=3400 unit=rpm
